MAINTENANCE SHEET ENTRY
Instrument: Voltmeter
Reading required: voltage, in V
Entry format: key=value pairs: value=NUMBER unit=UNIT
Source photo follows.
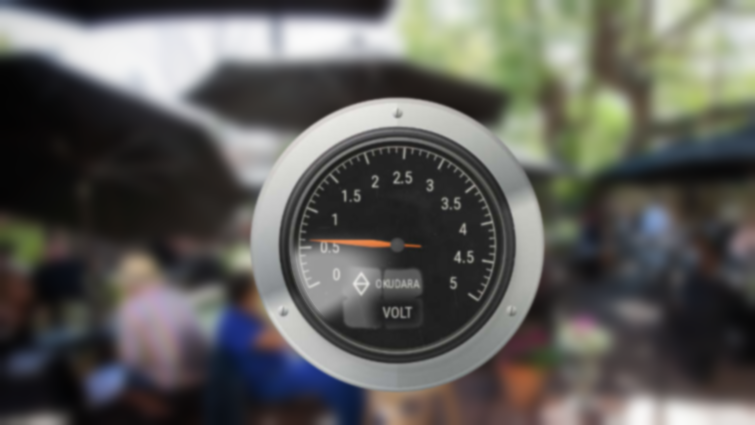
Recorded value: value=0.6 unit=V
